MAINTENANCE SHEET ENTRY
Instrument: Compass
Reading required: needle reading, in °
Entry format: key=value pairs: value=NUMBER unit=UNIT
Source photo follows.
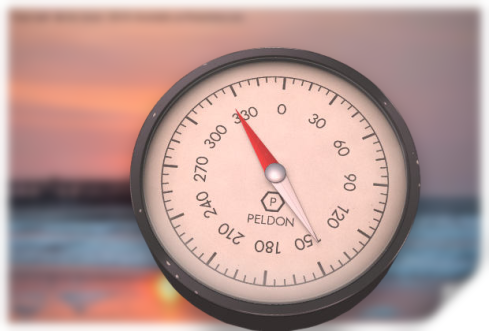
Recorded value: value=325 unit=°
